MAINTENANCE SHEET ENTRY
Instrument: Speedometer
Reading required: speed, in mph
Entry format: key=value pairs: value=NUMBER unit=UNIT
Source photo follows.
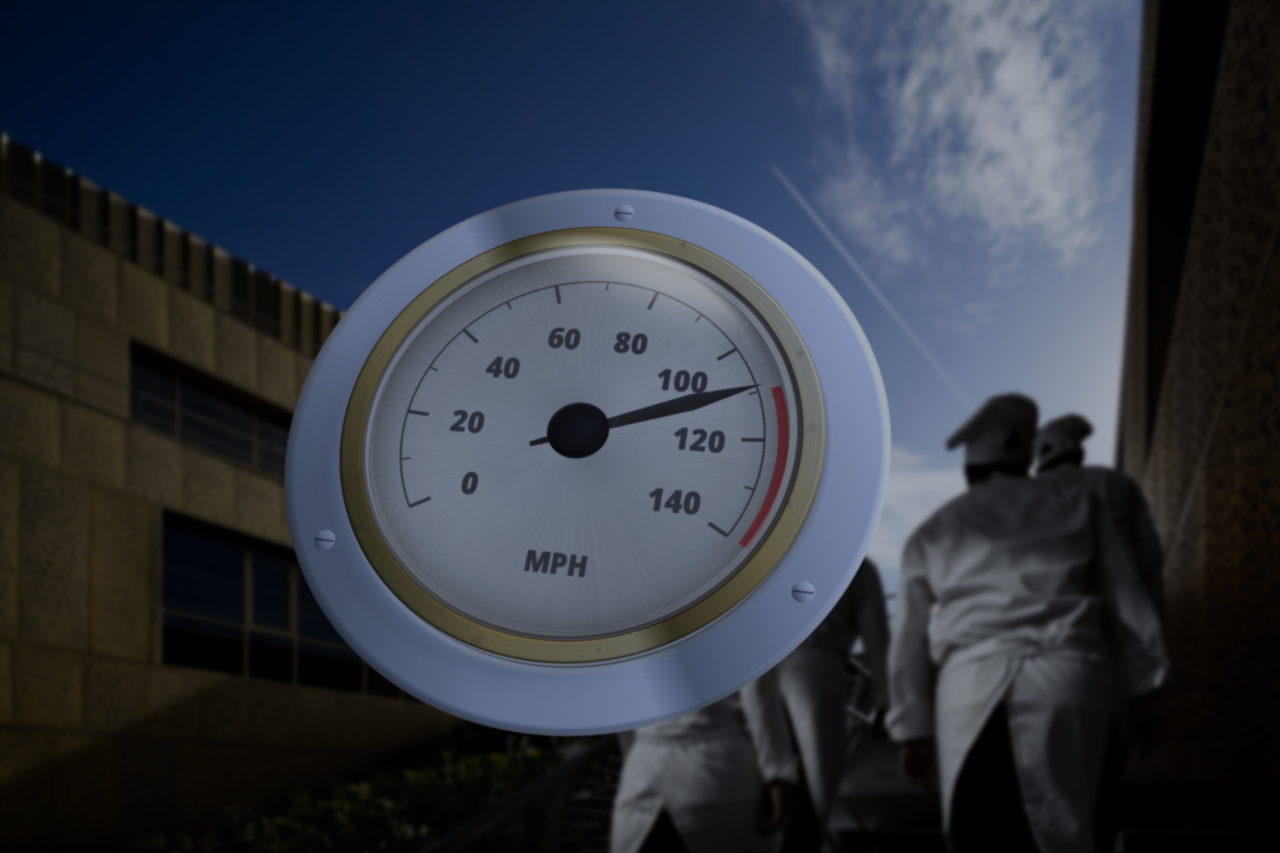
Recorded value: value=110 unit=mph
